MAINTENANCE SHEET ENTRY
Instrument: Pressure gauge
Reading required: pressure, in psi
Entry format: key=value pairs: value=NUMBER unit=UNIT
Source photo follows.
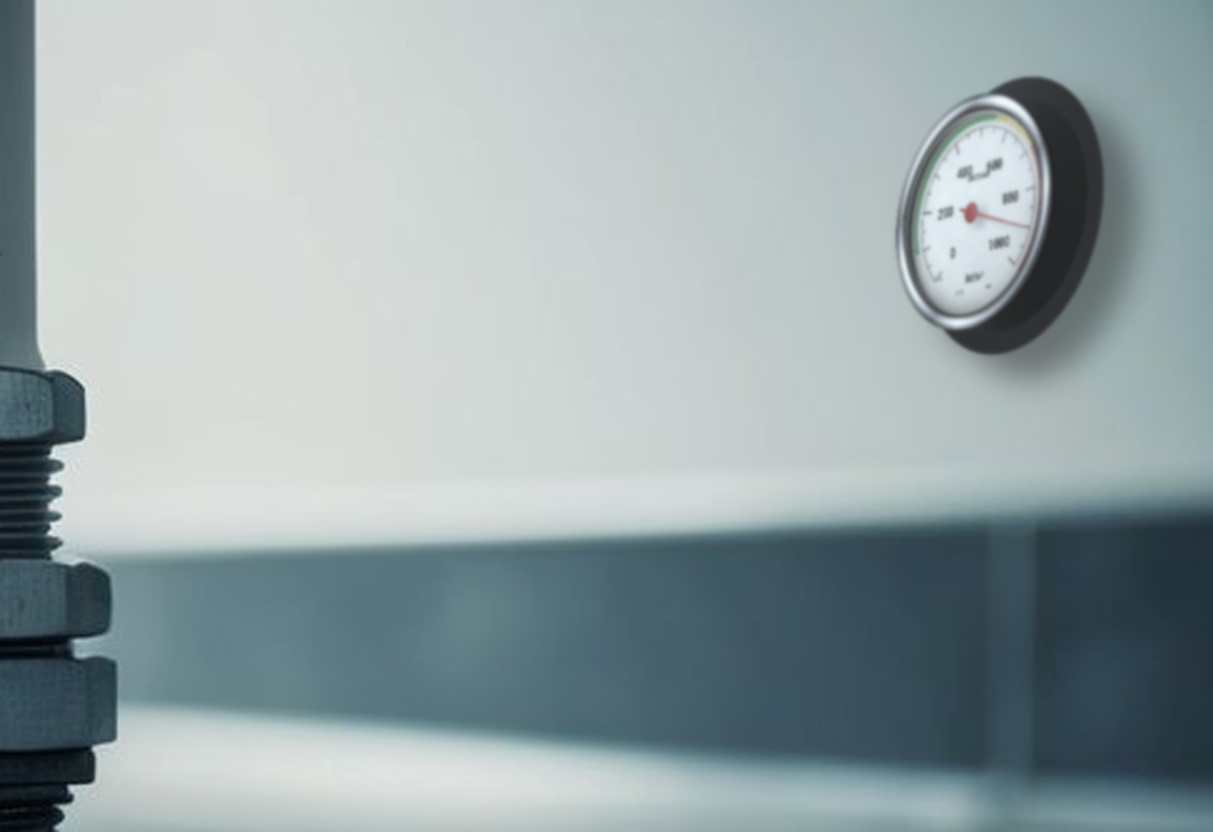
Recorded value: value=900 unit=psi
